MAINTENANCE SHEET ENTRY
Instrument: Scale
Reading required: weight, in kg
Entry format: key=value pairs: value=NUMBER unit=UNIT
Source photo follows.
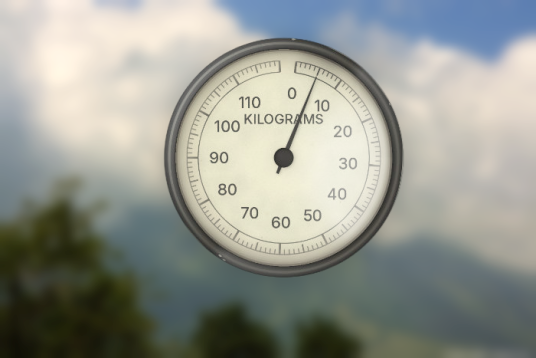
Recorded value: value=5 unit=kg
